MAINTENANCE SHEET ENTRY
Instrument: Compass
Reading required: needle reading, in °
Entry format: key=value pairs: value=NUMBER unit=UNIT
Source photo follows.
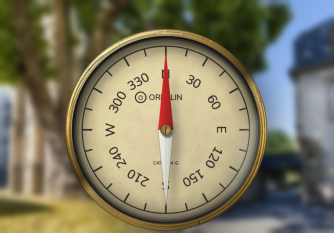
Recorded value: value=0 unit=°
